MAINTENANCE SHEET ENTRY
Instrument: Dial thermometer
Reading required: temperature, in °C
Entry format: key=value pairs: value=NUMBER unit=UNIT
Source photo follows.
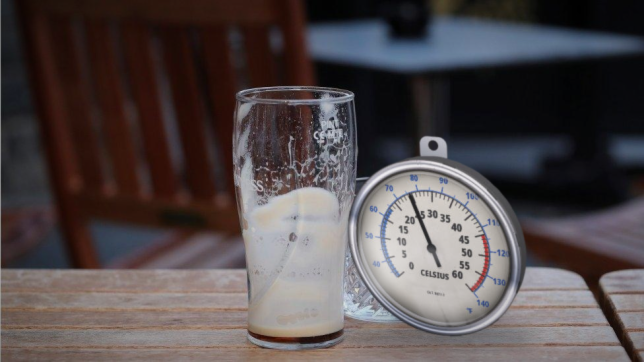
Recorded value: value=25 unit=°C
